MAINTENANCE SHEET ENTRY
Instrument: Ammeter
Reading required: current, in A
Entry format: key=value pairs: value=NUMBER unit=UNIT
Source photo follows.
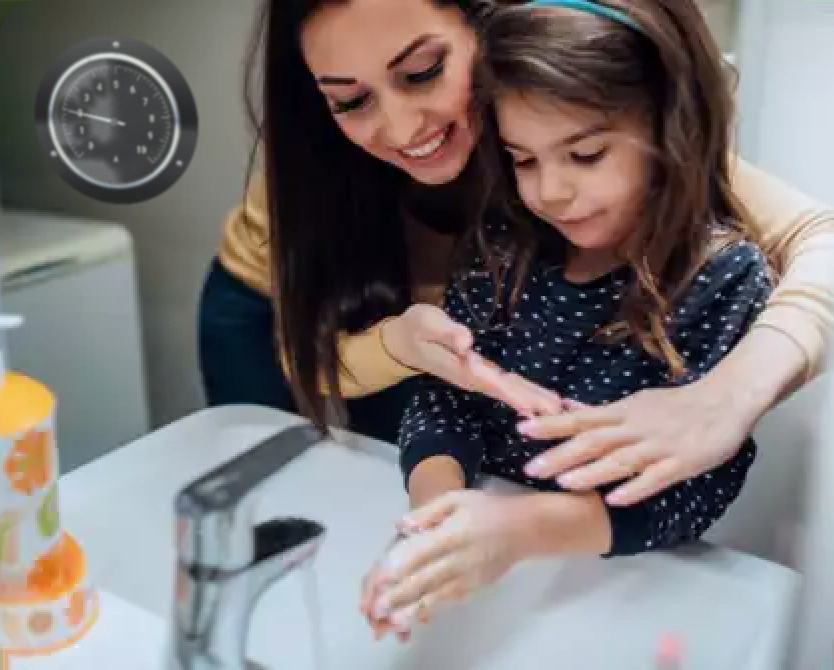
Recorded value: value=2 unit=A
